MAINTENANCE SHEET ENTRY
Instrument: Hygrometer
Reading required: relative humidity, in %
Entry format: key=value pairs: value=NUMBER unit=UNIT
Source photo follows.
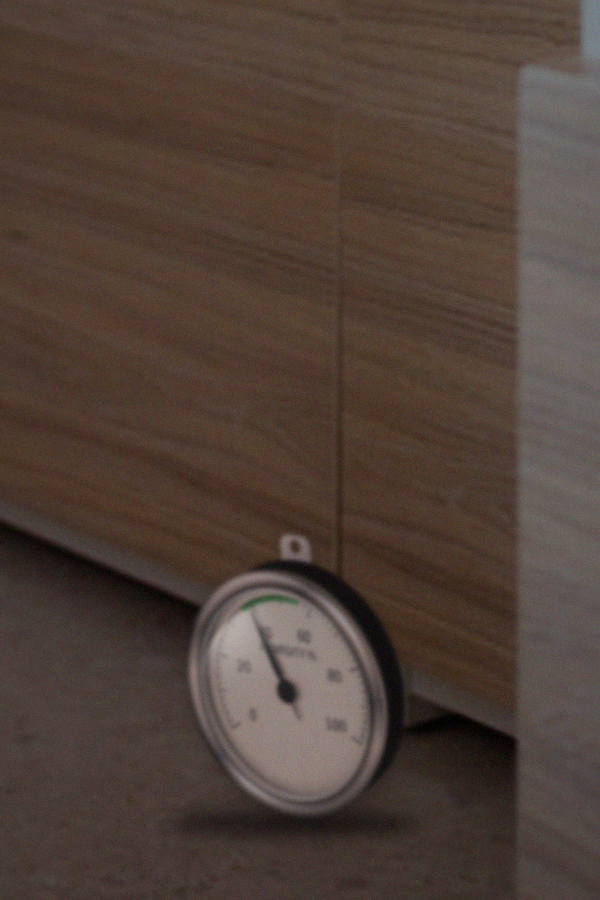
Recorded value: value=40 unit=%
